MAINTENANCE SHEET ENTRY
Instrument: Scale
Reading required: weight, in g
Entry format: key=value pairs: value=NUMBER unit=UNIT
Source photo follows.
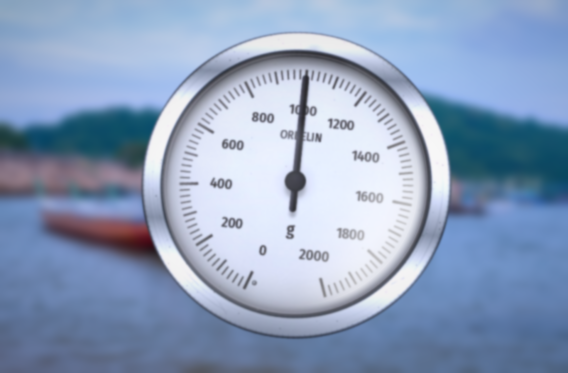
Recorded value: value=1000 unit=g
